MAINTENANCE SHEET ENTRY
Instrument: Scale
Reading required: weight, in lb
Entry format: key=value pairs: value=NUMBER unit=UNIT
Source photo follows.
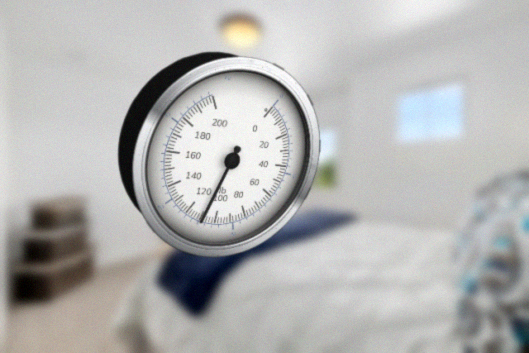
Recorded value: value=110 unit=lb
